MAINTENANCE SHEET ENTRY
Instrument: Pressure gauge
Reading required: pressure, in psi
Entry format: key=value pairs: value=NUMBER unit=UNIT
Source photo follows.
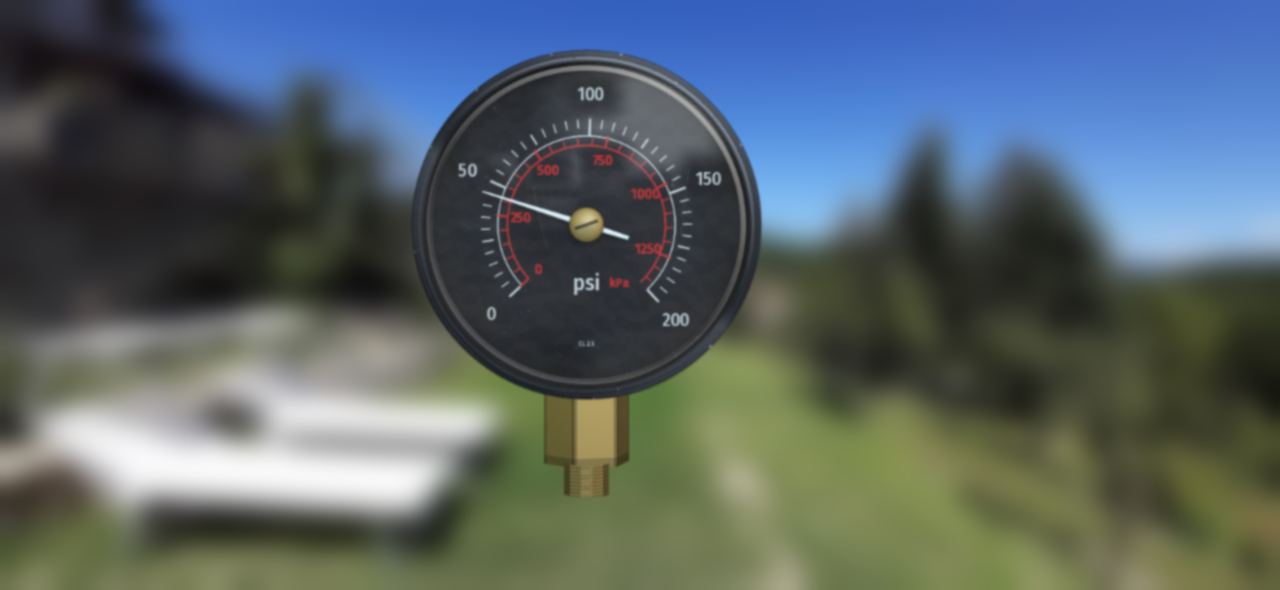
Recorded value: value=45 unit=psi
